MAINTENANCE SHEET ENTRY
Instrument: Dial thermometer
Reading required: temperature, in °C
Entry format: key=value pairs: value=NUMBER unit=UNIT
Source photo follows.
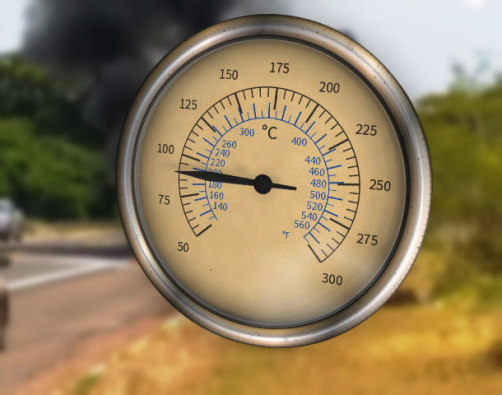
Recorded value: value=90 unit=°C
